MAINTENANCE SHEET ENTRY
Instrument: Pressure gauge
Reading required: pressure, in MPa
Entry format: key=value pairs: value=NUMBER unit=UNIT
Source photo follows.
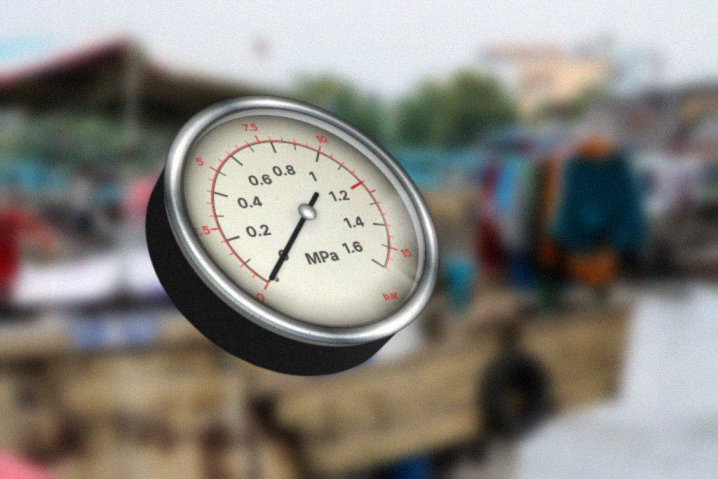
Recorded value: value=0 unit=MPa
